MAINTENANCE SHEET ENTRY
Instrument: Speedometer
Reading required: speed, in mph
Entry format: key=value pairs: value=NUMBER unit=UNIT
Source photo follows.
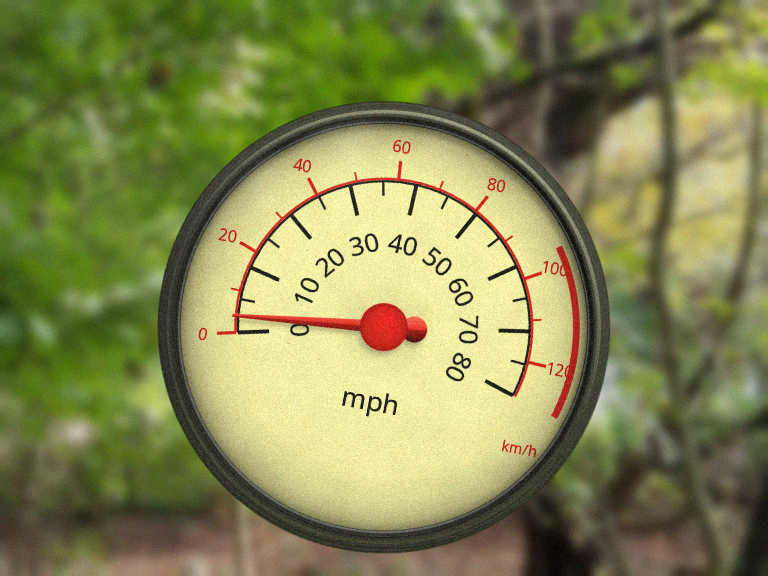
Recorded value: value=2.5 unit=mph
